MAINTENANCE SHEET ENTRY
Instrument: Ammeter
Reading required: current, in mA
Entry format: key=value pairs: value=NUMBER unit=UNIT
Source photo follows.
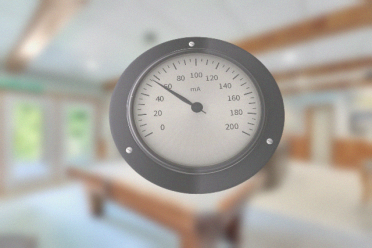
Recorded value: value=55 unit=mA
